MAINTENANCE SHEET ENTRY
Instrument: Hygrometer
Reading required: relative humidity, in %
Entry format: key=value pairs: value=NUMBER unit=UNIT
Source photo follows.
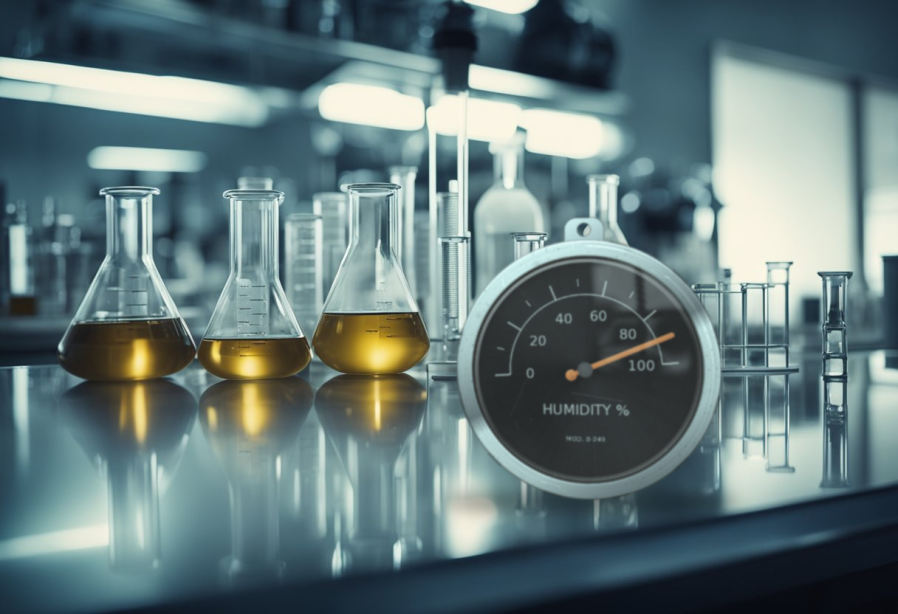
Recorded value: value=90 unit=%
